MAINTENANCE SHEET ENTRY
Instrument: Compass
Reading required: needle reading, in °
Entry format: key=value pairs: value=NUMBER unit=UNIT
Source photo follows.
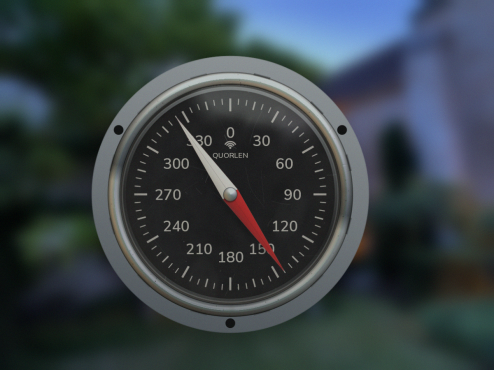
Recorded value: value=145 unit=°
